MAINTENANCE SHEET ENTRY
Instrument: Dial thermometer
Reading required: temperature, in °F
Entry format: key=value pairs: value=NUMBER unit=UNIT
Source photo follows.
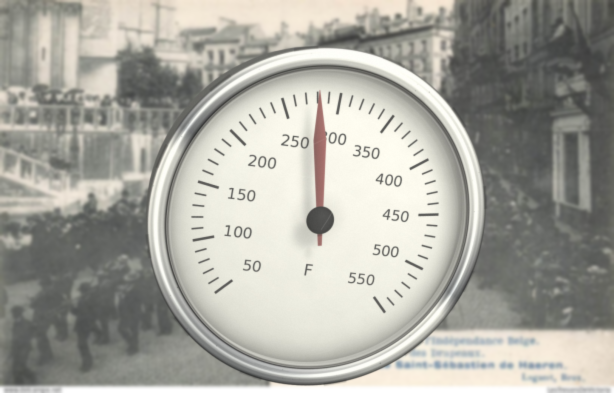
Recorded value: value=280 unit=°F
